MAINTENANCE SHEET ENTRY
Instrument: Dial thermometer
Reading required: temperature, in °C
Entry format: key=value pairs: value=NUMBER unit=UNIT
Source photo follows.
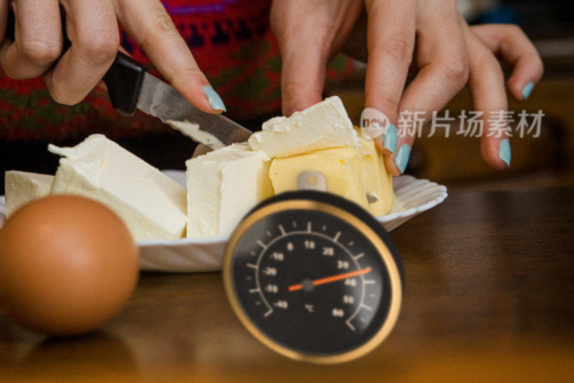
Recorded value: value=35 unit=°C
